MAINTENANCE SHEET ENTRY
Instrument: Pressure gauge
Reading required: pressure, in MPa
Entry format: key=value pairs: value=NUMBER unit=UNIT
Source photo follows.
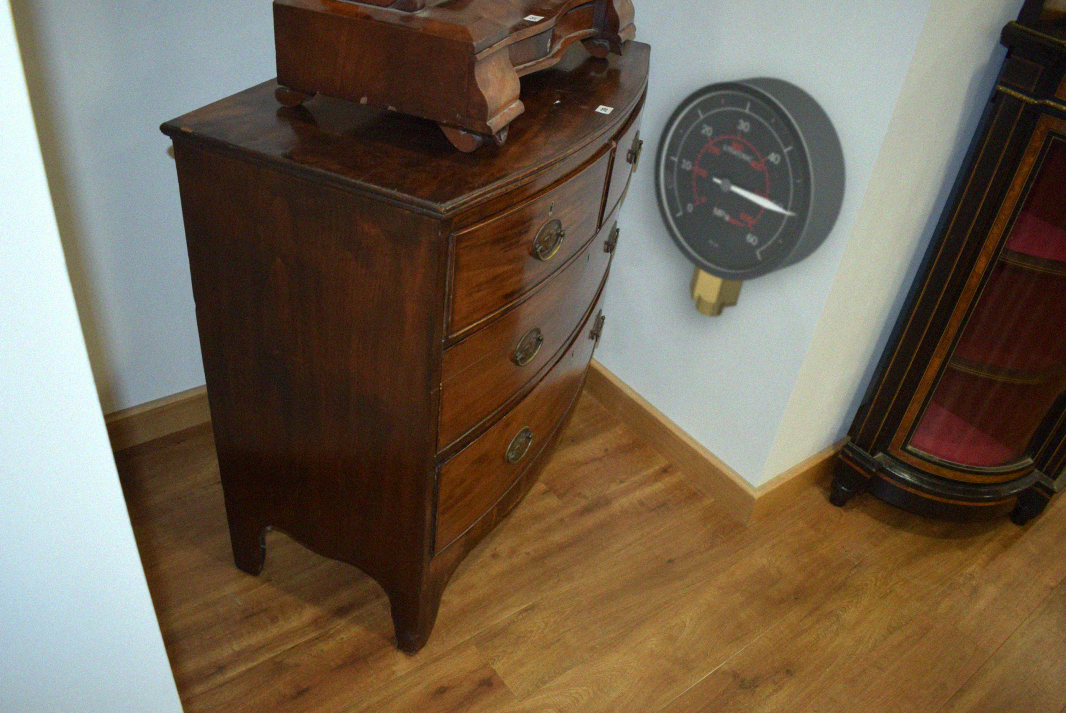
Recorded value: value=50 unit=MPa
